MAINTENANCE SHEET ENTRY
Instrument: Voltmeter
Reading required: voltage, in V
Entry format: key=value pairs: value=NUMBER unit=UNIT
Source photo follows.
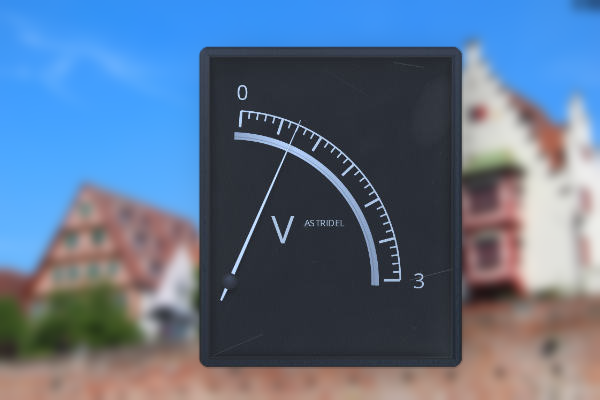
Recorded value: value=0.7 unit=V
